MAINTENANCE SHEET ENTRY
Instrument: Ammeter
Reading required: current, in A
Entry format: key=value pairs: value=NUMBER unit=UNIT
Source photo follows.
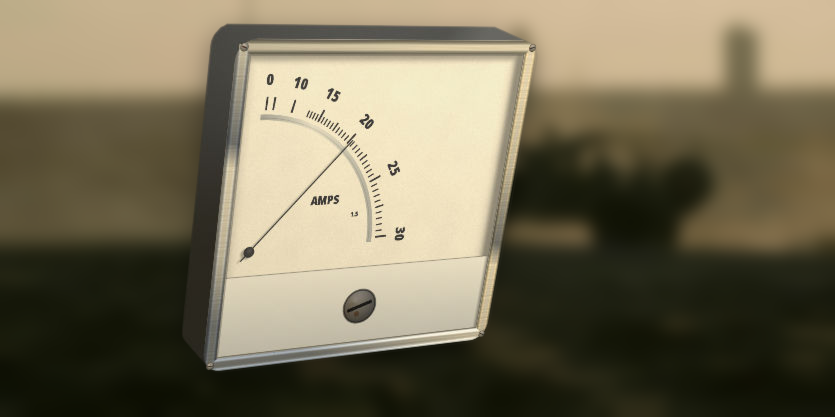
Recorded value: value=20 unit=A
